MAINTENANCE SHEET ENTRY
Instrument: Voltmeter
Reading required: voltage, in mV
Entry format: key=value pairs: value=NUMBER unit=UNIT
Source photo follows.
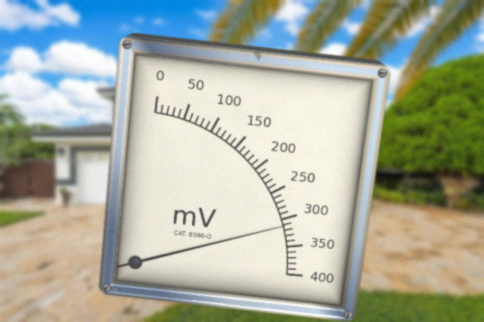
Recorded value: value=310 unit=mV
